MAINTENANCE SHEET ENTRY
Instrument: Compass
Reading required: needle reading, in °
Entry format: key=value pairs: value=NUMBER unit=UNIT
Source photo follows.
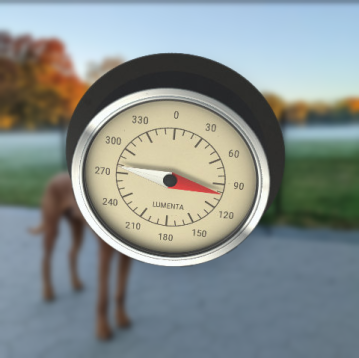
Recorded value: value=100 unit=°
